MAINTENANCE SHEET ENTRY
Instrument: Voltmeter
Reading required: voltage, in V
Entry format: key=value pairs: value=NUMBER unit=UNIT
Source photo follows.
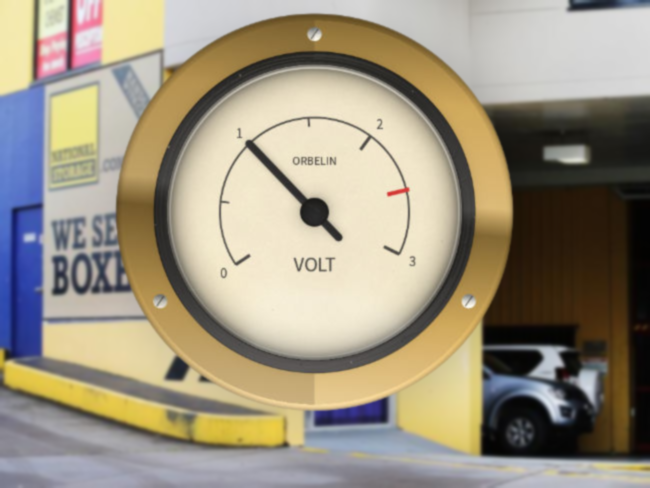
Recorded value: value=1 unit=V
